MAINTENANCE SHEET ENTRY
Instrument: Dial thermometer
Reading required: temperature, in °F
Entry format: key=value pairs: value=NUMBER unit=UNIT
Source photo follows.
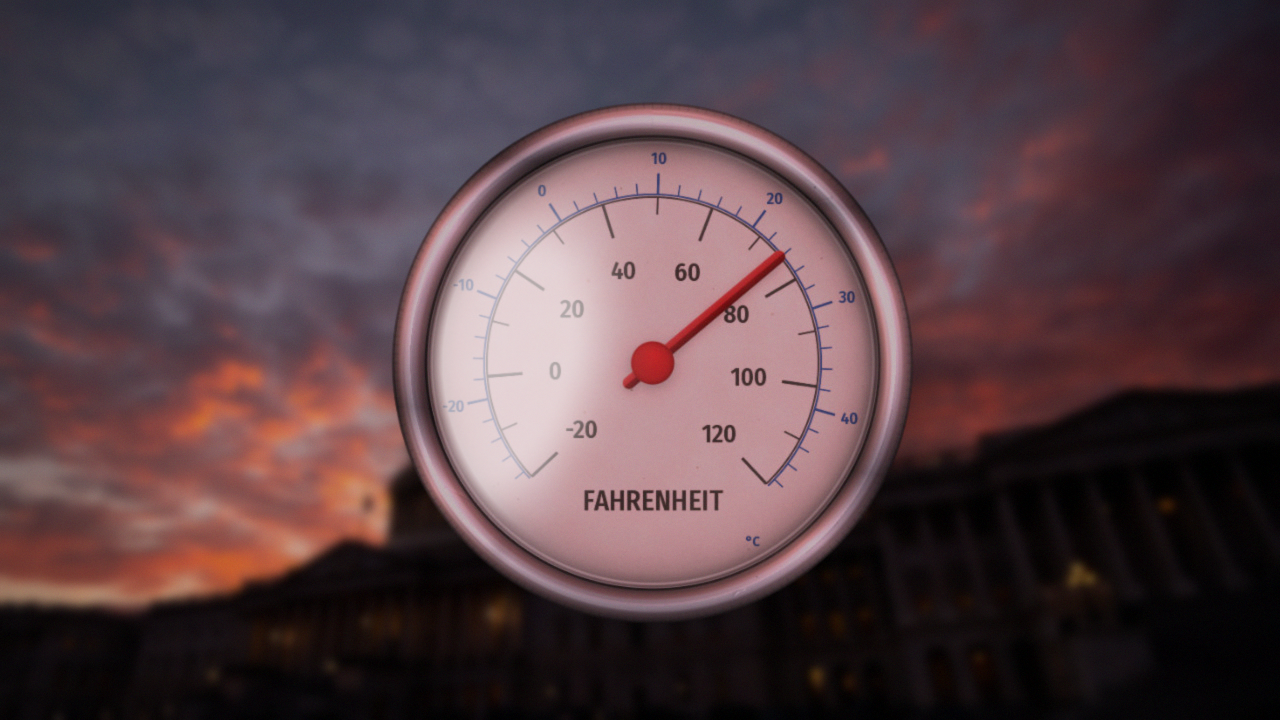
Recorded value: value=75 unit=°F
